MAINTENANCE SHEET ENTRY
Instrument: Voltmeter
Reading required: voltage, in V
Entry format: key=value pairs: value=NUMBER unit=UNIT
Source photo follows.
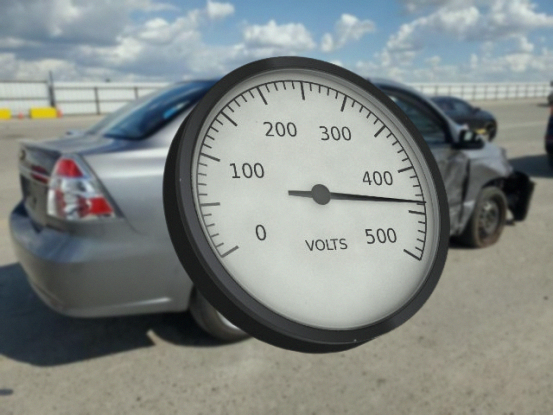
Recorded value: value=440 unit=V
